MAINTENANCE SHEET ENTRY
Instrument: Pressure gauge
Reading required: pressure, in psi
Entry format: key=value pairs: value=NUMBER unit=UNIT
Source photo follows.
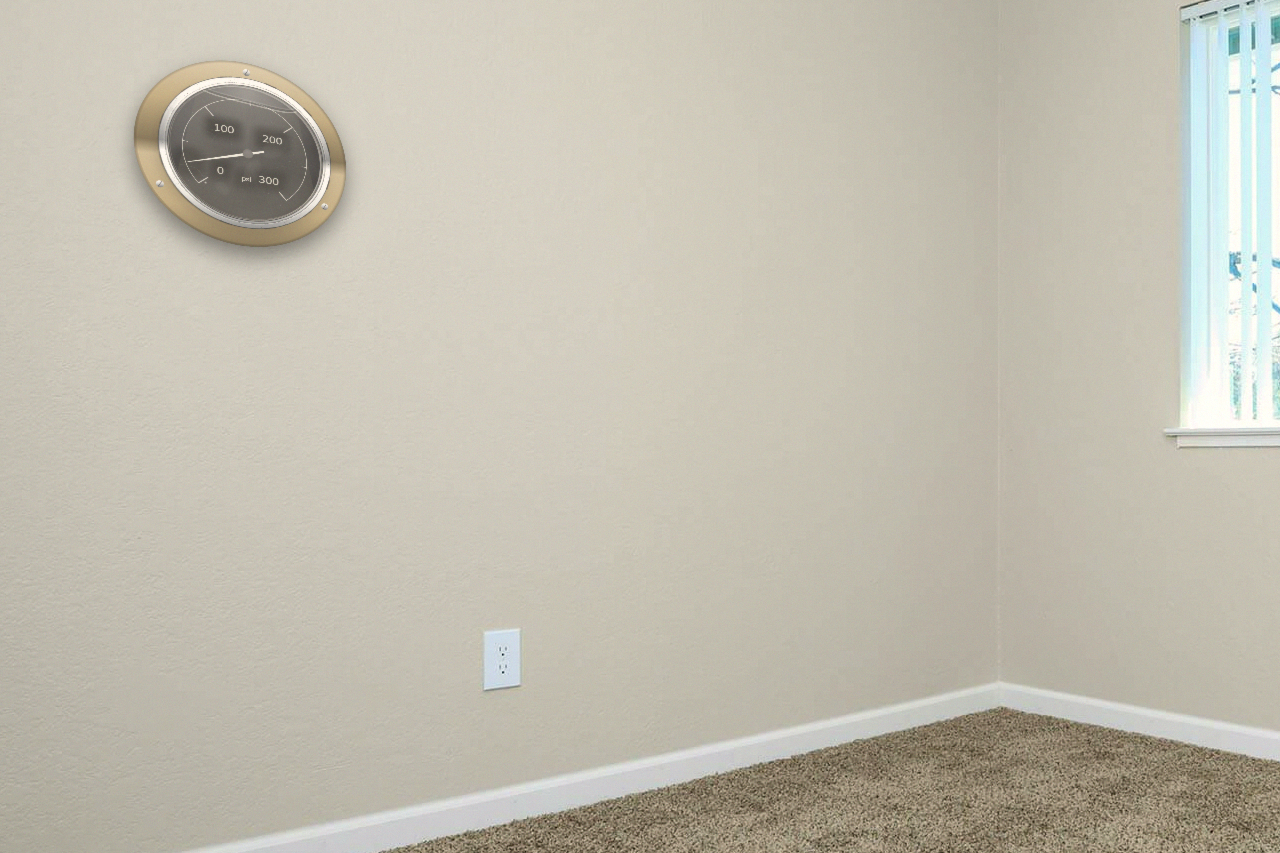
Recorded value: value=25 unit=psi
